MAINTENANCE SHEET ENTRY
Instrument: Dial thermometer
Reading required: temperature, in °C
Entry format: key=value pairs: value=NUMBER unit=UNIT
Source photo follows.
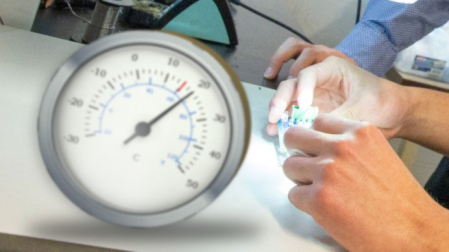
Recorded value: value=20 unit=°C
